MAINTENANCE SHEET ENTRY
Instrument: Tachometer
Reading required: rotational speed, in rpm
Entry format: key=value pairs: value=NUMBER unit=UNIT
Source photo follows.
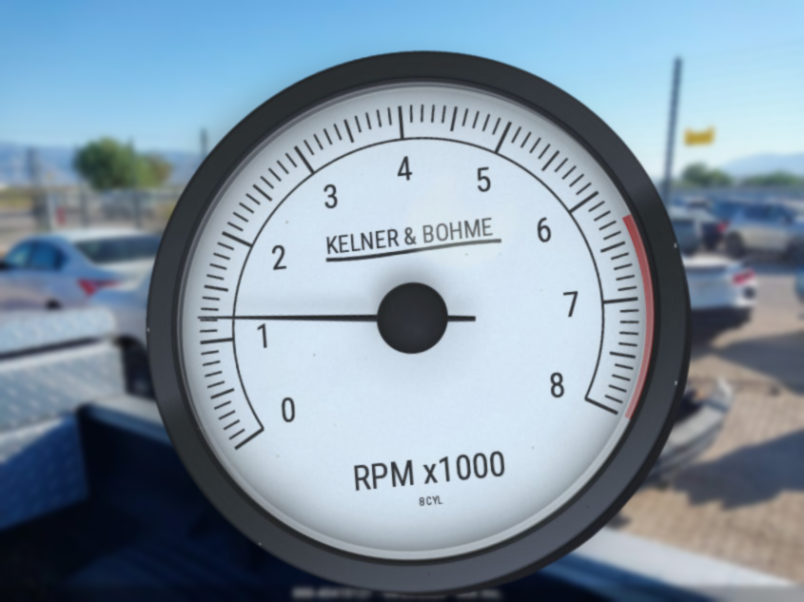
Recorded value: value=1200 unit=rpm
